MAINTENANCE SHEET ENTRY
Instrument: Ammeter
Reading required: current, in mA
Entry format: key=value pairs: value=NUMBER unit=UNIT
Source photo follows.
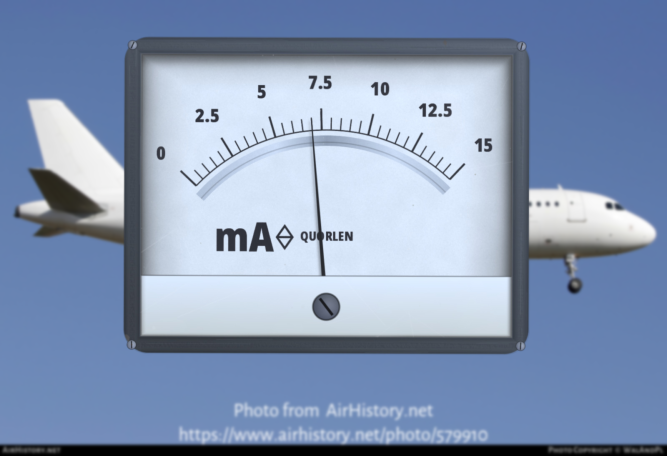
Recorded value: value=7 unit=mA
